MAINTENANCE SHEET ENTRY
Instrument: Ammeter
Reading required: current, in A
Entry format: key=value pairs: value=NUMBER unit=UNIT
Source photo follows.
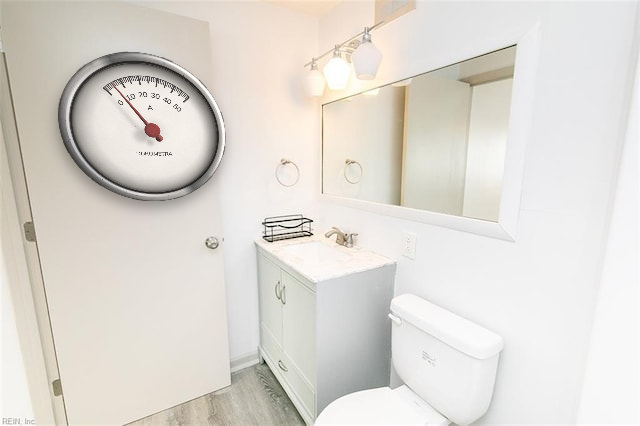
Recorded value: value=5 unit=A
